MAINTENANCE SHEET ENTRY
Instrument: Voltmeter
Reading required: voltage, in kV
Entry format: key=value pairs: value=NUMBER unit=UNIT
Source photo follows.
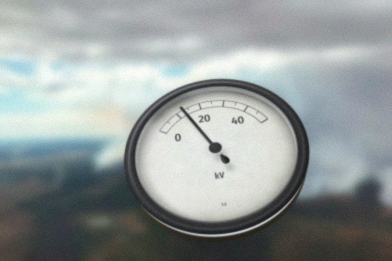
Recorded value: value=12.5 unit=kV
